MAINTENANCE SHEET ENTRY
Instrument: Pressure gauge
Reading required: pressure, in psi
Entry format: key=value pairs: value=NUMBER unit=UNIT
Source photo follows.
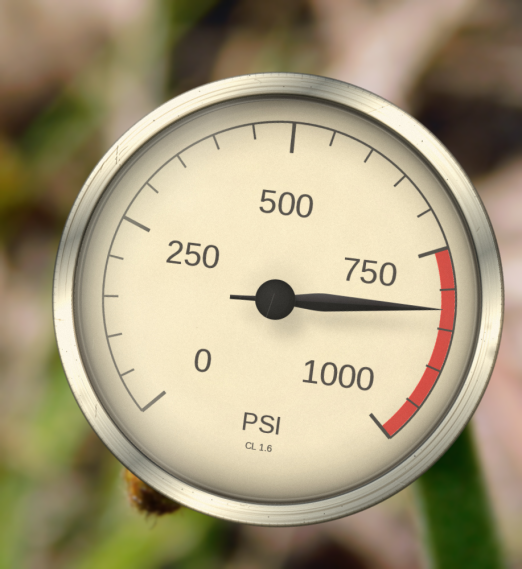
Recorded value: value=825 unit=psi
